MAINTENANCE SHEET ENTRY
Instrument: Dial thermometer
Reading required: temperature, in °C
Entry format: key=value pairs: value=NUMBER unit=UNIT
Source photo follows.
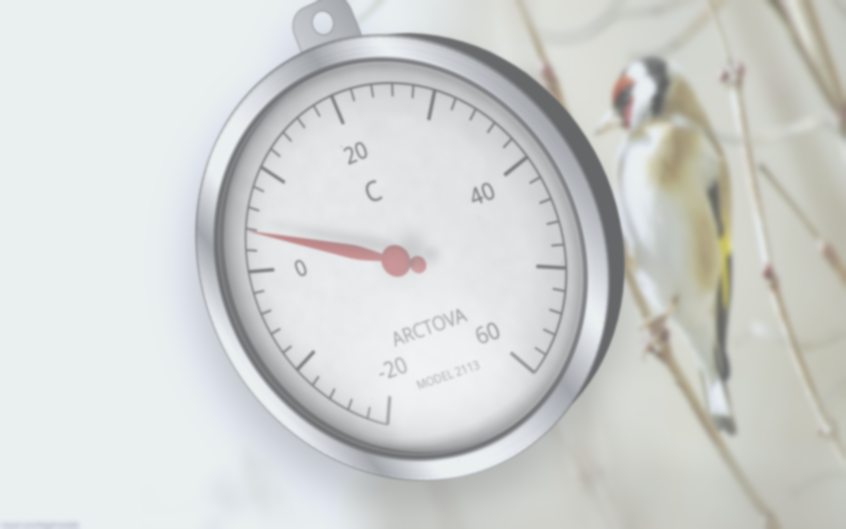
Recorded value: value=4 unit=°C
